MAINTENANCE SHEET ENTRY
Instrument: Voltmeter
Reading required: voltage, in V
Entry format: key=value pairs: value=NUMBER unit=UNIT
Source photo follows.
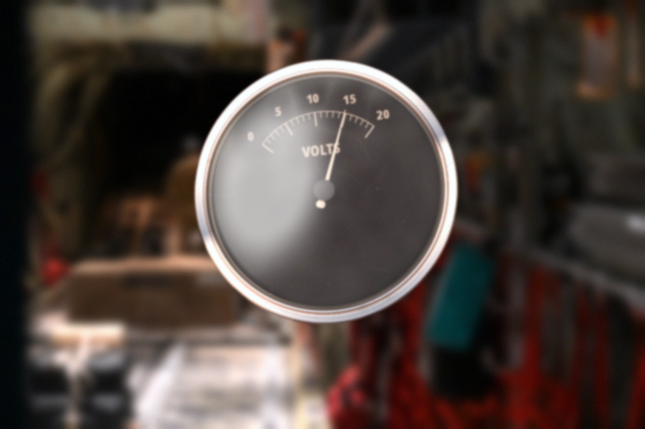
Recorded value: value=15 unit=V
